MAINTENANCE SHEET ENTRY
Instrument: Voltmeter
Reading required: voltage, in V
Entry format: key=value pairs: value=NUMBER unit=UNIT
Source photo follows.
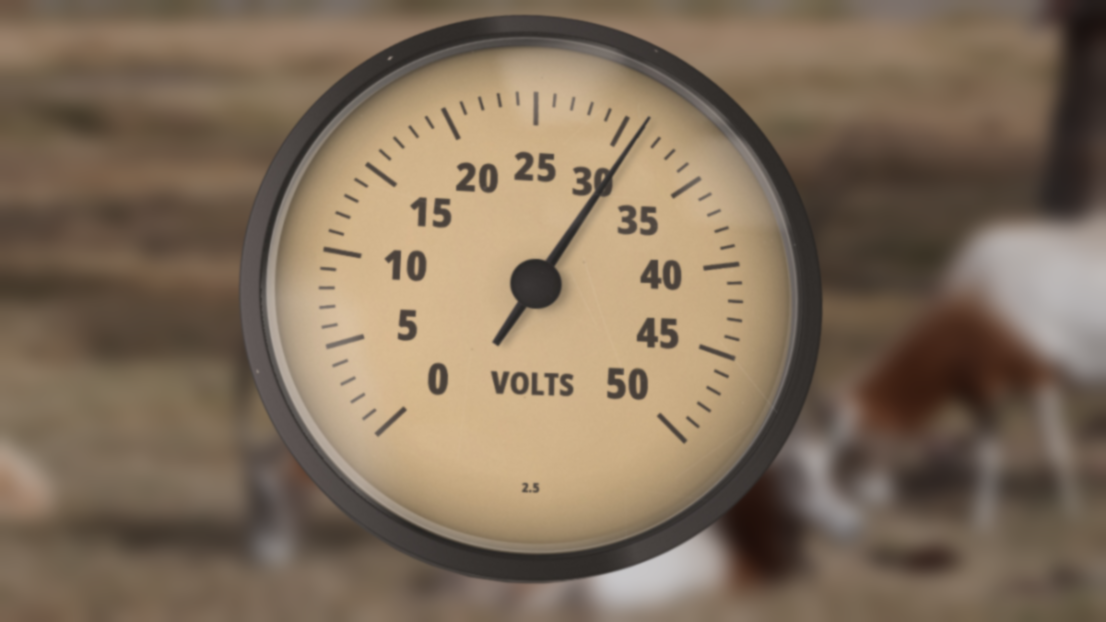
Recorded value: value=31 unit=V
